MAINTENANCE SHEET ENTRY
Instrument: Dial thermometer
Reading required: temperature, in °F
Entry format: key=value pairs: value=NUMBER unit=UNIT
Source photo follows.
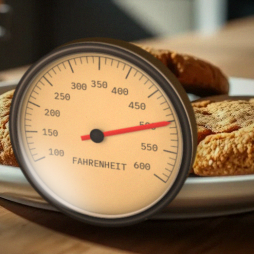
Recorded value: value=500 unit=°F
